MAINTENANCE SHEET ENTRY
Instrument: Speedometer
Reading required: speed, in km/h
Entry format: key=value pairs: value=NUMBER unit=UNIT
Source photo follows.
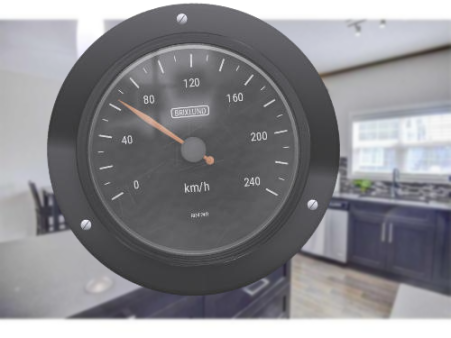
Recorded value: value=65 unit=km/h
